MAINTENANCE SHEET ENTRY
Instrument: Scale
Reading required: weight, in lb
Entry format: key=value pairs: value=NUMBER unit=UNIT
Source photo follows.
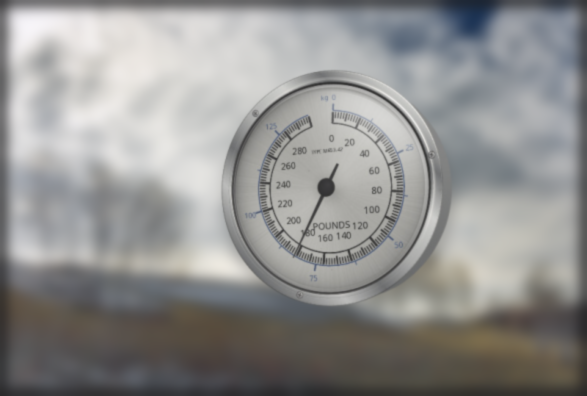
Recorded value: value=180 unit=lb
